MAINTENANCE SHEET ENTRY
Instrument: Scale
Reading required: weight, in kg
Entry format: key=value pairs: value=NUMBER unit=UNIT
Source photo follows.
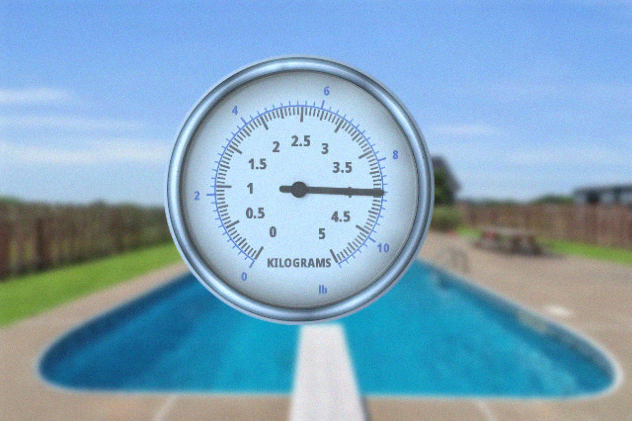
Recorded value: value=4 unit=kg
